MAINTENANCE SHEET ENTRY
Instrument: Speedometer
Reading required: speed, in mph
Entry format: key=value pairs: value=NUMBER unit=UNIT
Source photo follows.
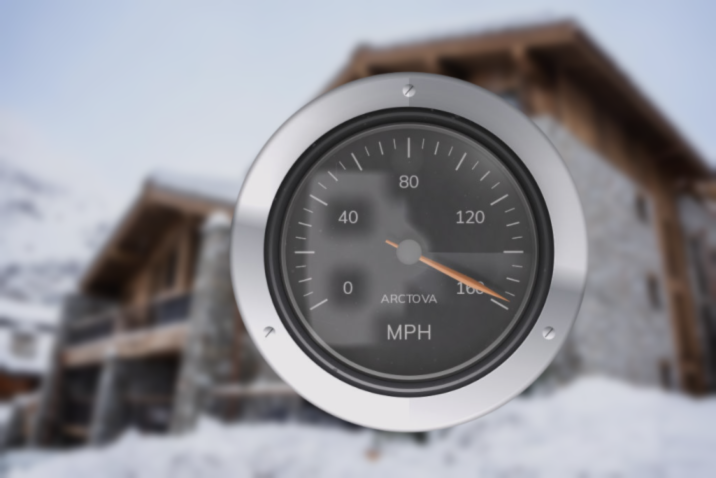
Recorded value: value=157.5 unit=mph
